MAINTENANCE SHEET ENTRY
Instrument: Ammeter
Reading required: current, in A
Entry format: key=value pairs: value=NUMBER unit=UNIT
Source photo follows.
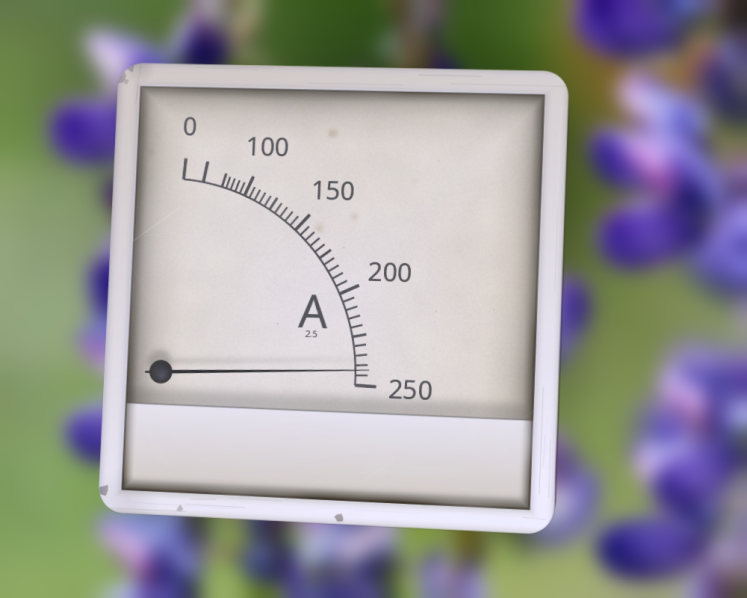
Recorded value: value=242.5 unit=A
